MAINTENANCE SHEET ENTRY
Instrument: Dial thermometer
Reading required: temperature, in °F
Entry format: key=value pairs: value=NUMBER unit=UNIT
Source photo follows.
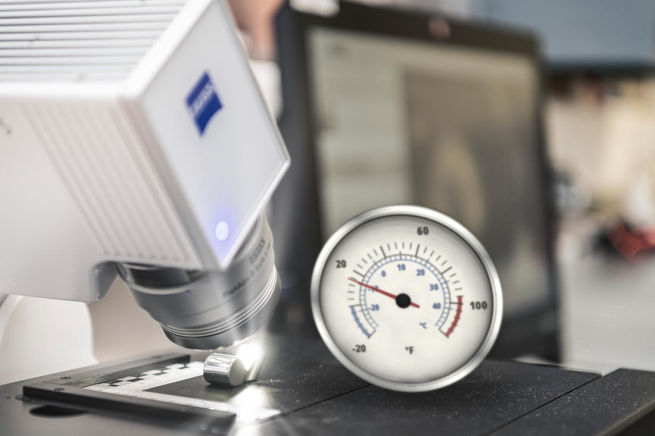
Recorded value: value=16 unit=°F
